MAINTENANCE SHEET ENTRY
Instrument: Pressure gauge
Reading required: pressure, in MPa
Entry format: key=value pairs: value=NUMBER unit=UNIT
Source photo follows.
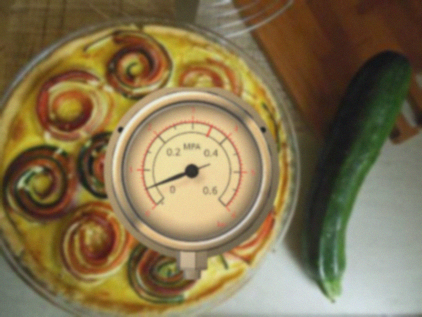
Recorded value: value=0.05 unit=MPa
